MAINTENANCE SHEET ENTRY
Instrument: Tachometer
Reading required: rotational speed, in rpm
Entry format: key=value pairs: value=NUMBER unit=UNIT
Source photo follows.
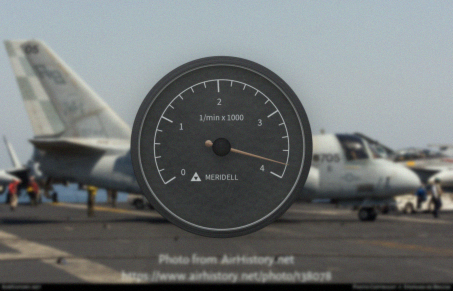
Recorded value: value=3800 unit=rpm
